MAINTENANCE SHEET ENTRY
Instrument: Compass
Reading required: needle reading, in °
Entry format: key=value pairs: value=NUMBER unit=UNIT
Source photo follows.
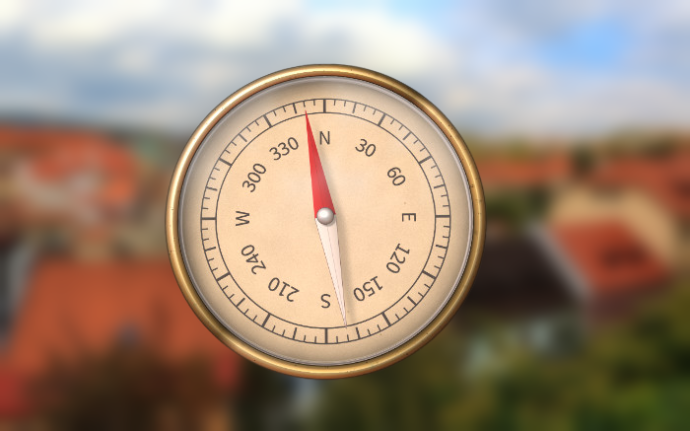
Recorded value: value=350 unit=°
